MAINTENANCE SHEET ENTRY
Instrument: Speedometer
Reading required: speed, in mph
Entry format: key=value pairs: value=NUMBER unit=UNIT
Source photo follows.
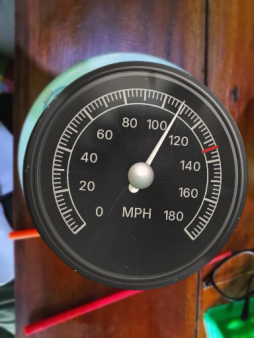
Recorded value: value=108 unit=mph
